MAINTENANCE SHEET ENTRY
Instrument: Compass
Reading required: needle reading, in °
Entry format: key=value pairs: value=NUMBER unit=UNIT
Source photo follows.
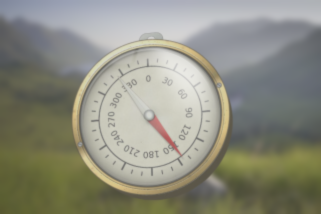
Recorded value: value=145 unit=°
